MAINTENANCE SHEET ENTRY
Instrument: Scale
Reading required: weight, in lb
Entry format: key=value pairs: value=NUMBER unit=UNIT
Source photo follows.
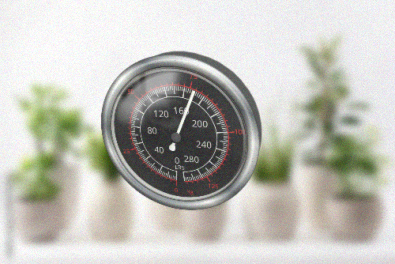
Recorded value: value=170 unit=lb
